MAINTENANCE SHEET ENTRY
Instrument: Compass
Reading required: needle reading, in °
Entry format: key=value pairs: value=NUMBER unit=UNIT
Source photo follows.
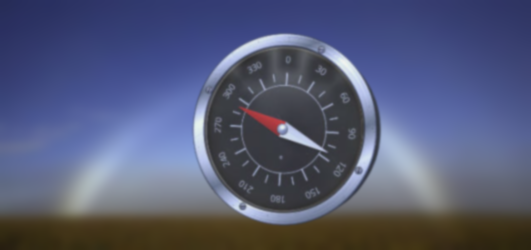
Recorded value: value=292.5 unit=°
